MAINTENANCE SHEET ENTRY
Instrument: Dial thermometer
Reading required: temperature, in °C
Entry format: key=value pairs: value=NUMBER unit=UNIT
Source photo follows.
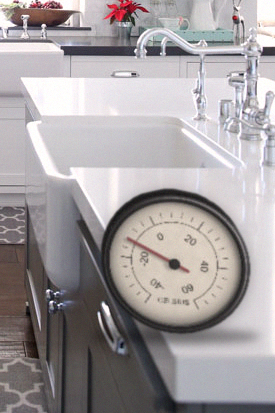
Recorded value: value=-12 unit=°C
